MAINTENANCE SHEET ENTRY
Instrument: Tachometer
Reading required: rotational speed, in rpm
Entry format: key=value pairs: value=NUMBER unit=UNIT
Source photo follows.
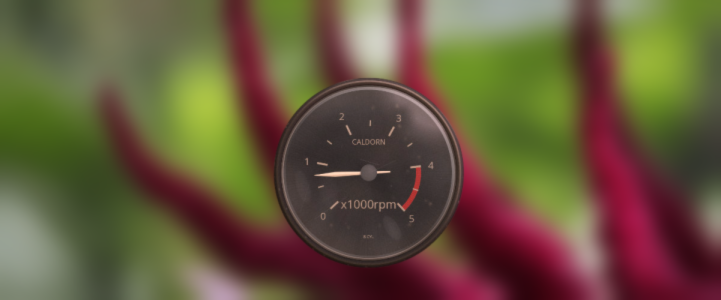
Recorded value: value=750 unit=rpm
